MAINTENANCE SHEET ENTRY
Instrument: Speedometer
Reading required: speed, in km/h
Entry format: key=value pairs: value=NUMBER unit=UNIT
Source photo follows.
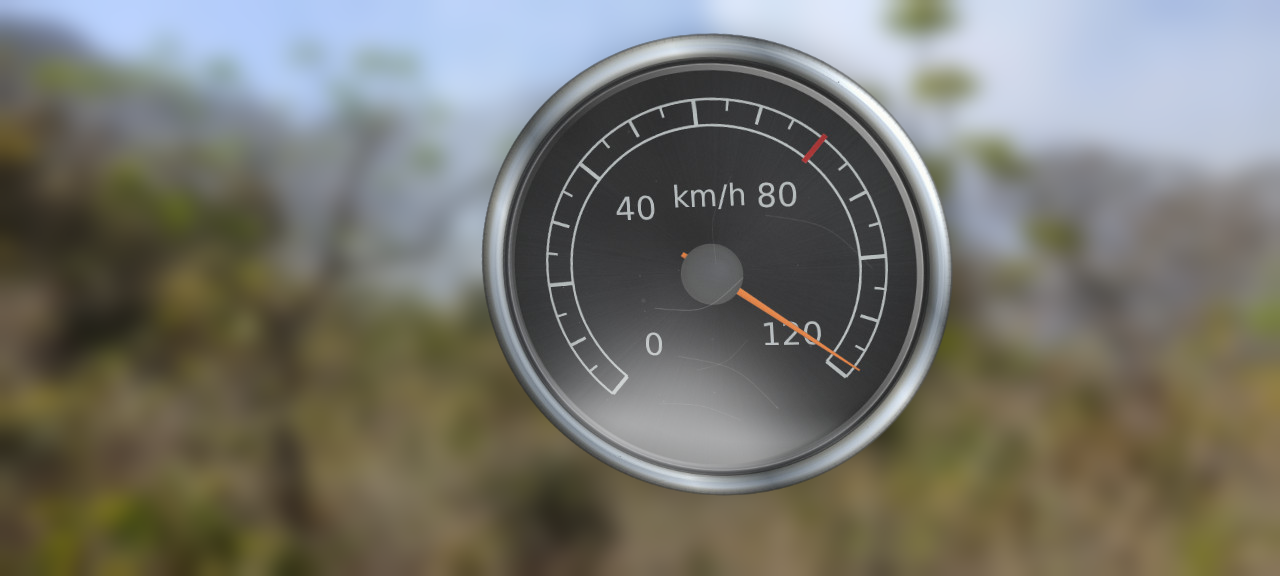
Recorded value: value=117.5 unit=km/h
